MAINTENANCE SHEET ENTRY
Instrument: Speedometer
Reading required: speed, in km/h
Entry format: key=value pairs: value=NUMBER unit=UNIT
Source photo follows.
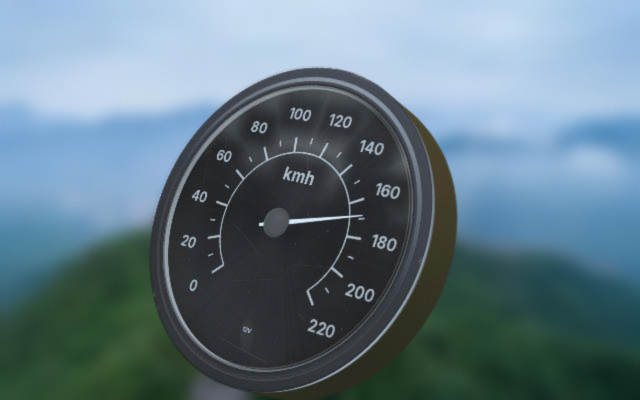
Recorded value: value=170 unit=km/h
